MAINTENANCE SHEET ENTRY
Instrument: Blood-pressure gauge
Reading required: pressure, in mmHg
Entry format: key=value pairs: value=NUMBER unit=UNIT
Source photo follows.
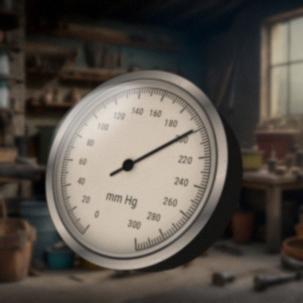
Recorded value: value=200 unit=mmHg
